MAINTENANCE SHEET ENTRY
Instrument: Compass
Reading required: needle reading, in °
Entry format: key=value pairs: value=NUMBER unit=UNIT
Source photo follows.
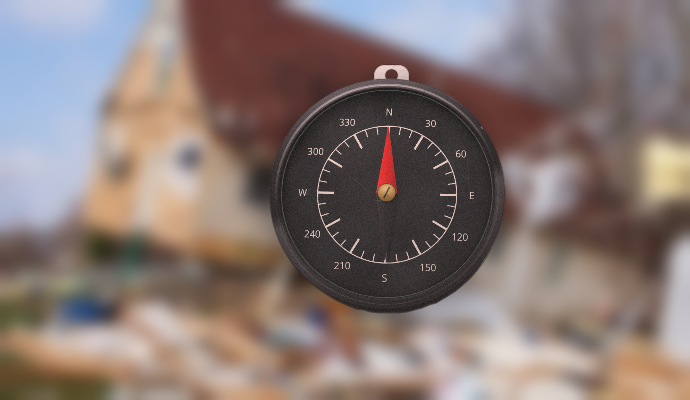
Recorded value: value=0 unit=°
